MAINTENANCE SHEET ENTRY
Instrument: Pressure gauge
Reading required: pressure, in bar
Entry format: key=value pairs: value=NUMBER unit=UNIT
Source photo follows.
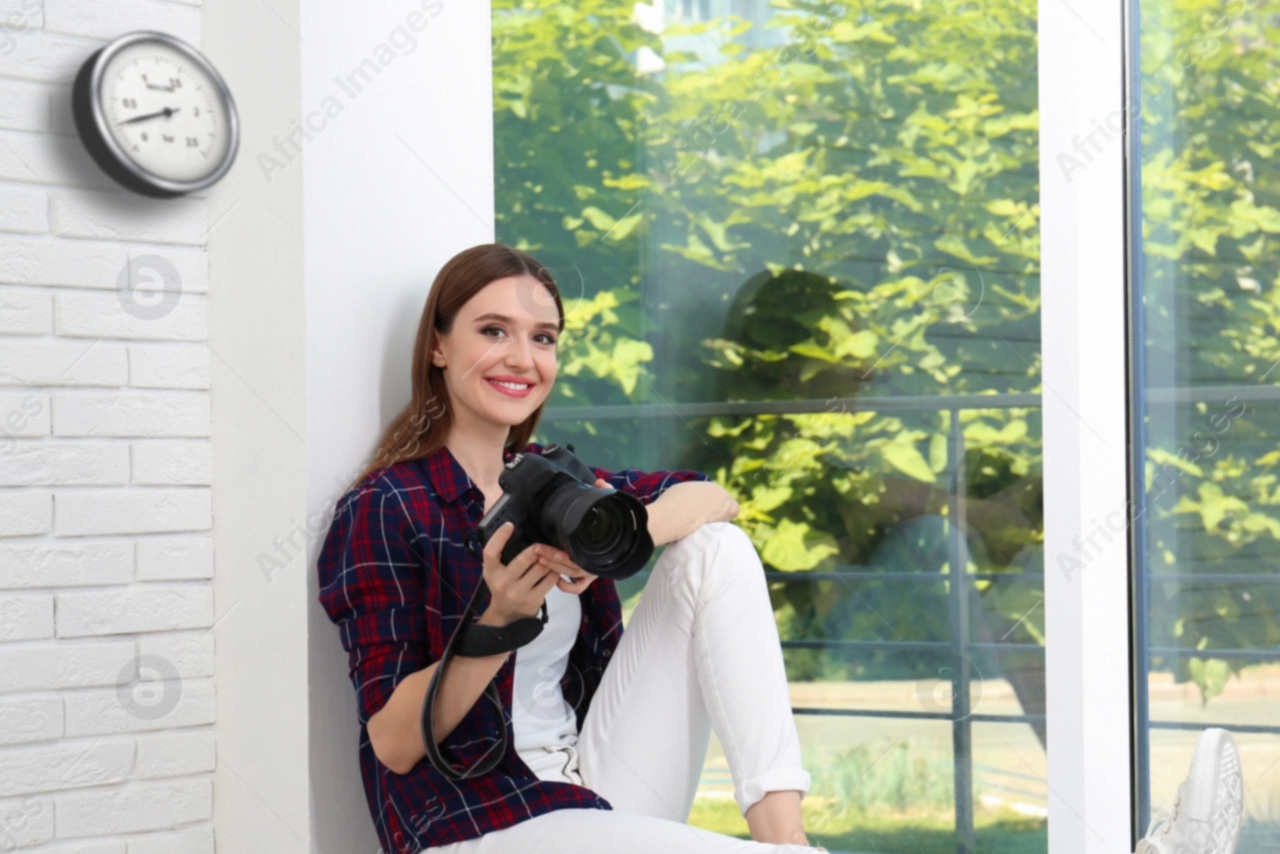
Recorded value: value=0.25 unit=bar
